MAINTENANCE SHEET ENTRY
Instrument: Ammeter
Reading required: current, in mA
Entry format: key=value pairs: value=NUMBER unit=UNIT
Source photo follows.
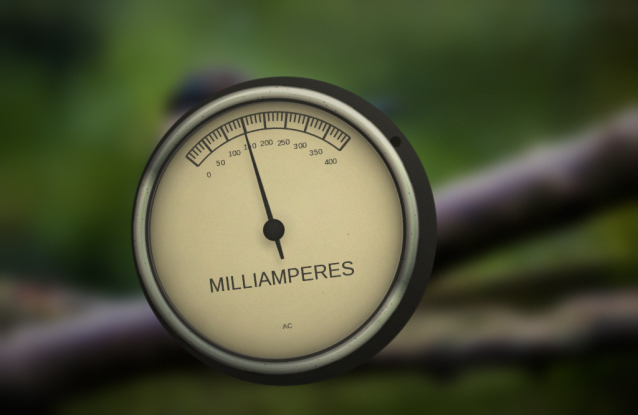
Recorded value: value=150 unit=mA
